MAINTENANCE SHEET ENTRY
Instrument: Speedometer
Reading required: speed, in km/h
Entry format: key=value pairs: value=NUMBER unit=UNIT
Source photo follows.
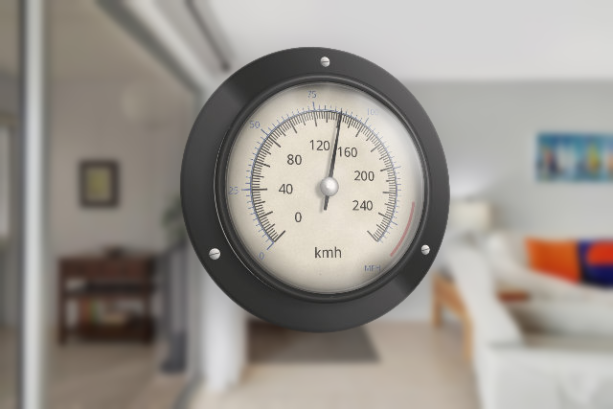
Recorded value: value=140 unit=km/h
